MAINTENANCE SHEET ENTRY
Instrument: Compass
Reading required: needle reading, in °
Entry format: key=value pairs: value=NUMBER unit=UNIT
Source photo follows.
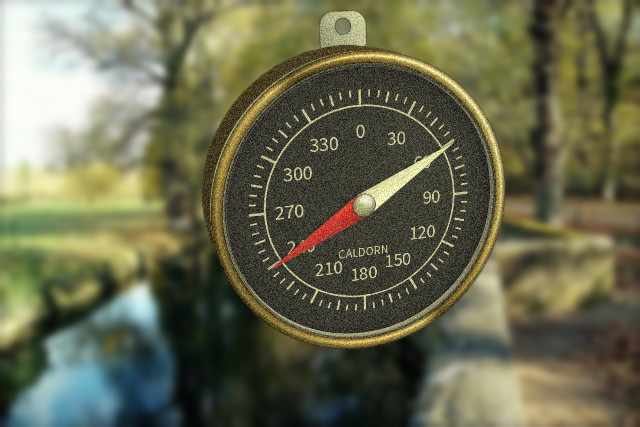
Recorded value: value=240 unit=°
